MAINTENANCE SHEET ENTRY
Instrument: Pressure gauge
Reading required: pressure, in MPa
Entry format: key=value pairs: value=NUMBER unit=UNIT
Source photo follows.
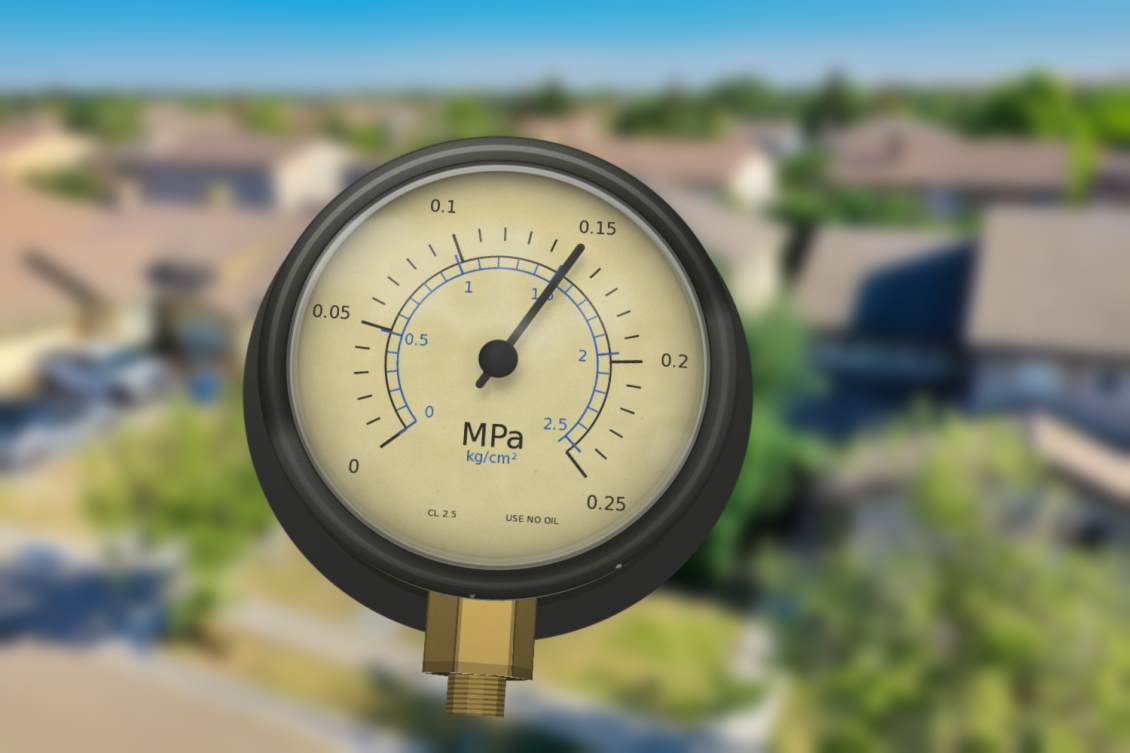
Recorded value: value=0.15 unit=MPa
